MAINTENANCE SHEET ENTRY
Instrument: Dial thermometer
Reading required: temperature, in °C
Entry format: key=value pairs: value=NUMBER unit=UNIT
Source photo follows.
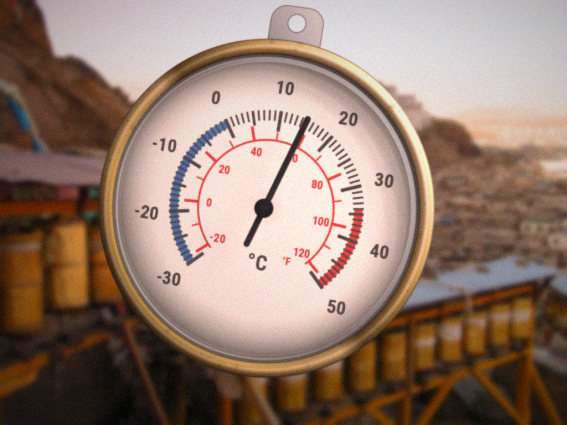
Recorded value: value=15 unit=°C
